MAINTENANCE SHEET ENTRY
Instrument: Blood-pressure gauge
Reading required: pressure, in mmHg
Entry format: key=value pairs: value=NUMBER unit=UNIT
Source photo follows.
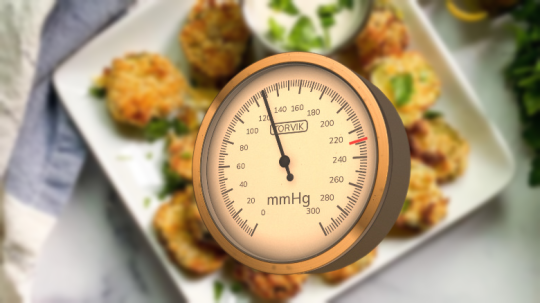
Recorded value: value=130 unit=mmHg
